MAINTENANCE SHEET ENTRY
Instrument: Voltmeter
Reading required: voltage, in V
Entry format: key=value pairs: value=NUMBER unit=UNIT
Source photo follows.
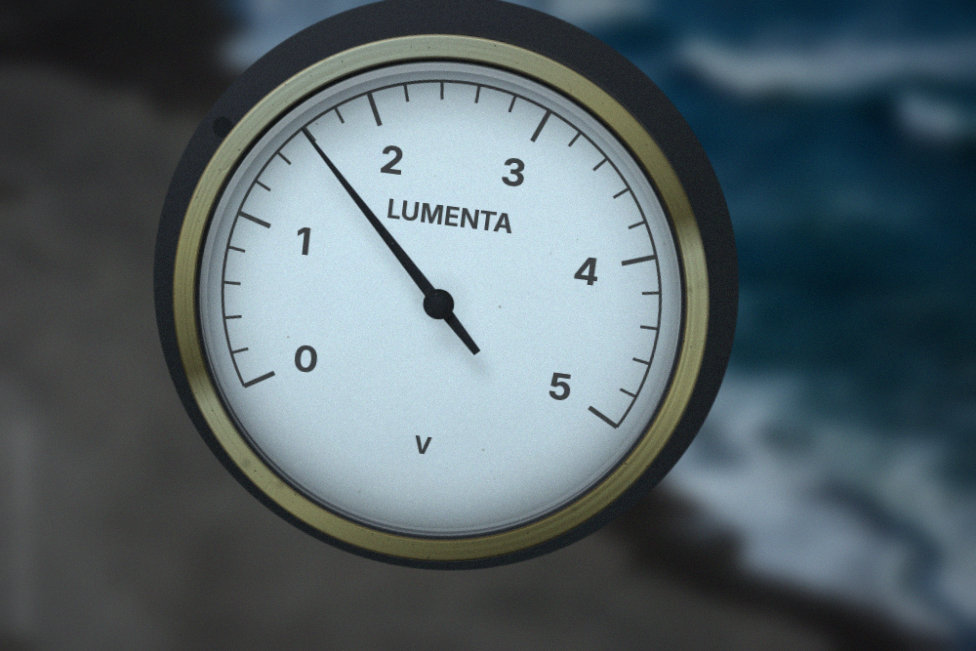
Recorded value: value=1.6 unit=V
